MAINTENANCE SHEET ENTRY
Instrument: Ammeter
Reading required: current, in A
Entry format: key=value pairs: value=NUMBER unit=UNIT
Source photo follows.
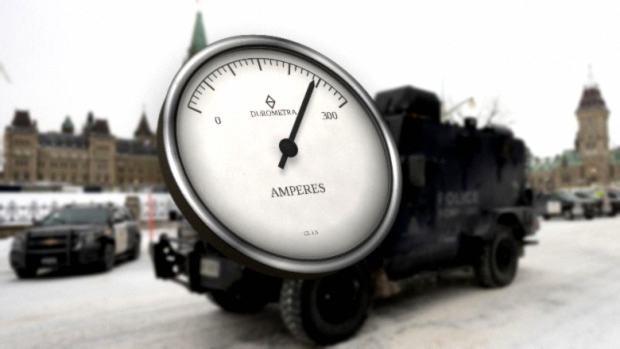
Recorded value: value=240 unit=A
